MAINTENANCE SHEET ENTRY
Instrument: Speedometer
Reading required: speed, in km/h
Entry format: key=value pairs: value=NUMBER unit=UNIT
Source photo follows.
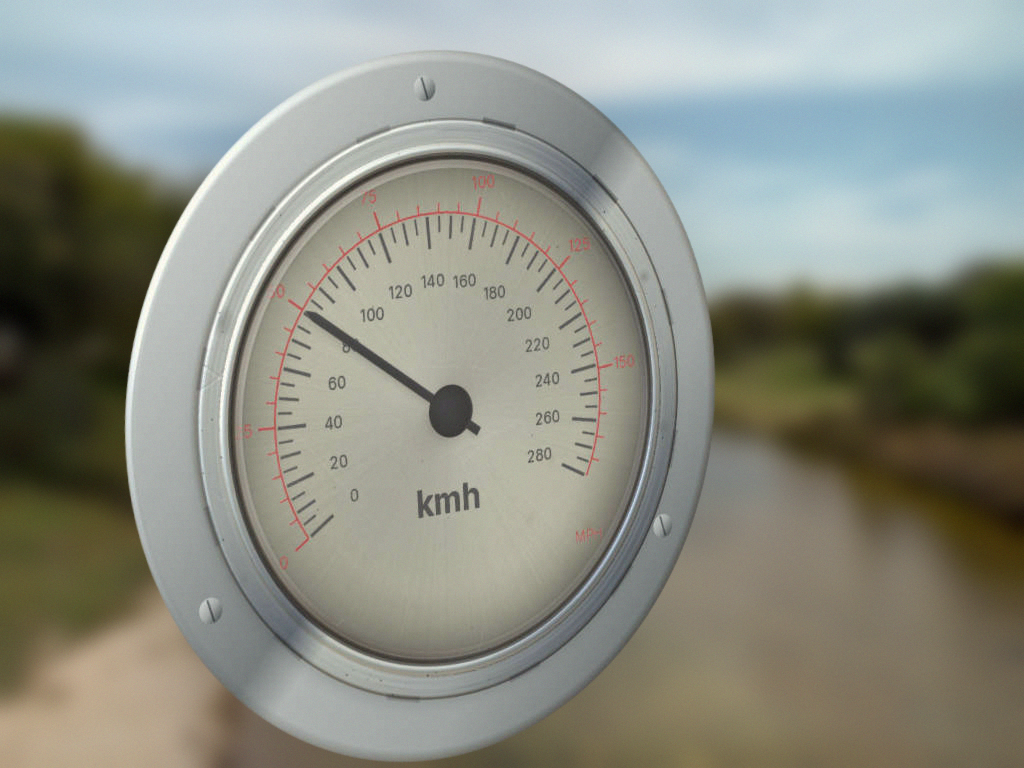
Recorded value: value=80 unit=km/h
